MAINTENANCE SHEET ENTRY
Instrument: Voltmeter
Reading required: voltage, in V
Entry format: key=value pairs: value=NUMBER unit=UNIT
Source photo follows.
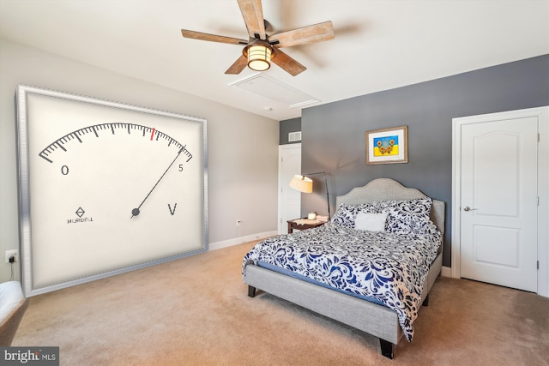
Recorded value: value=4.5 unit=V
